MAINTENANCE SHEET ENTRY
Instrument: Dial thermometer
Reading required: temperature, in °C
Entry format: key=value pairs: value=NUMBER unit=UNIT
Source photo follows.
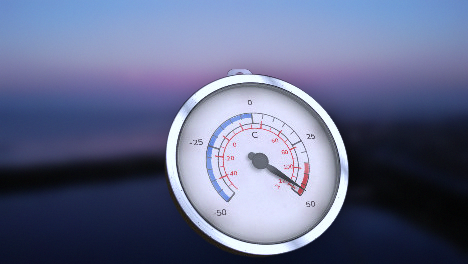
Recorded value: value=47.5 unit=°C
